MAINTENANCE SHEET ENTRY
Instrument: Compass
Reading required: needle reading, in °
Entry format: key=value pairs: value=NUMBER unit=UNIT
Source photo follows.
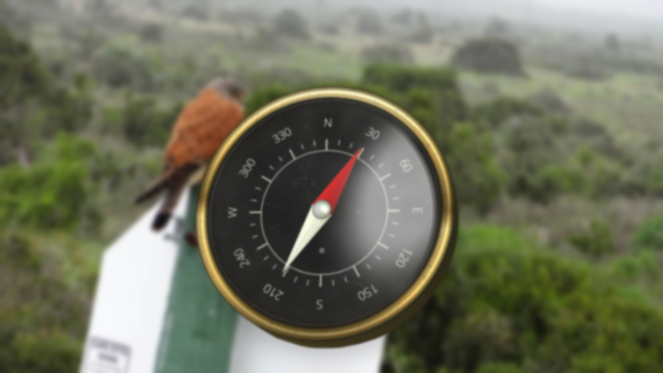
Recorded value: value=30 unit=°
